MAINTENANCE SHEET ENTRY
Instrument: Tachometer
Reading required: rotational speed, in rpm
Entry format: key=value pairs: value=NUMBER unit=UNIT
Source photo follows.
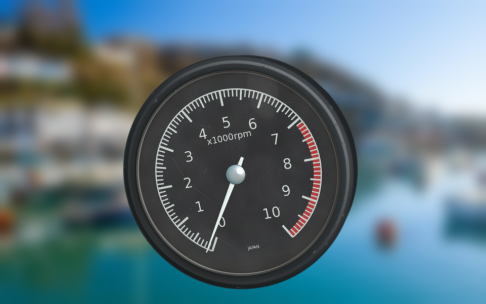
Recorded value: value=100 unit=rpm
